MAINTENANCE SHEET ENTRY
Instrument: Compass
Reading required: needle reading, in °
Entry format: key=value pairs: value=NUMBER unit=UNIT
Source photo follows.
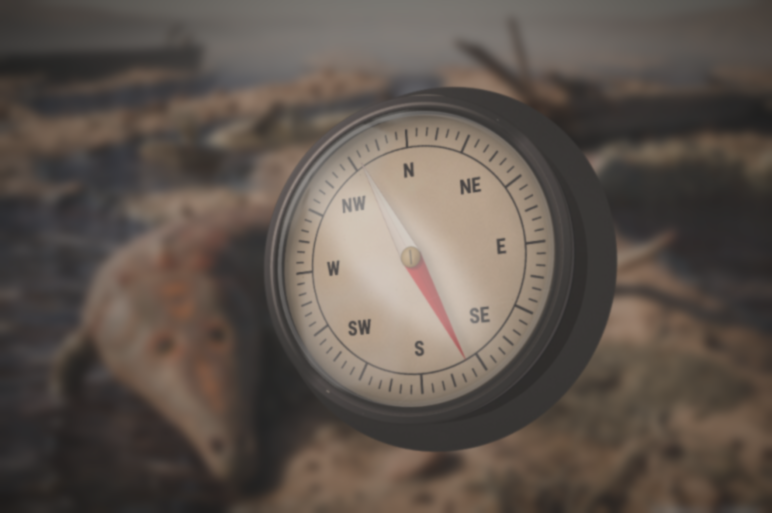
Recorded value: value=155 unit=°
